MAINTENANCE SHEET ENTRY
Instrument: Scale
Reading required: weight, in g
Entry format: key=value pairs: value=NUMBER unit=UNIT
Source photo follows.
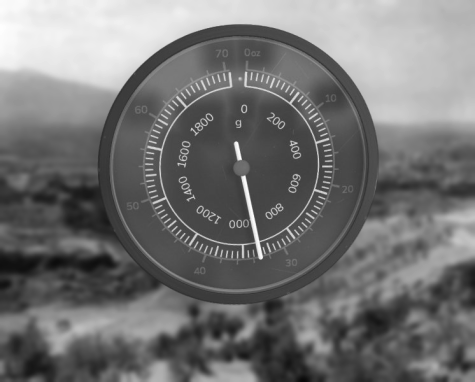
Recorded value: value=940 unit=g
